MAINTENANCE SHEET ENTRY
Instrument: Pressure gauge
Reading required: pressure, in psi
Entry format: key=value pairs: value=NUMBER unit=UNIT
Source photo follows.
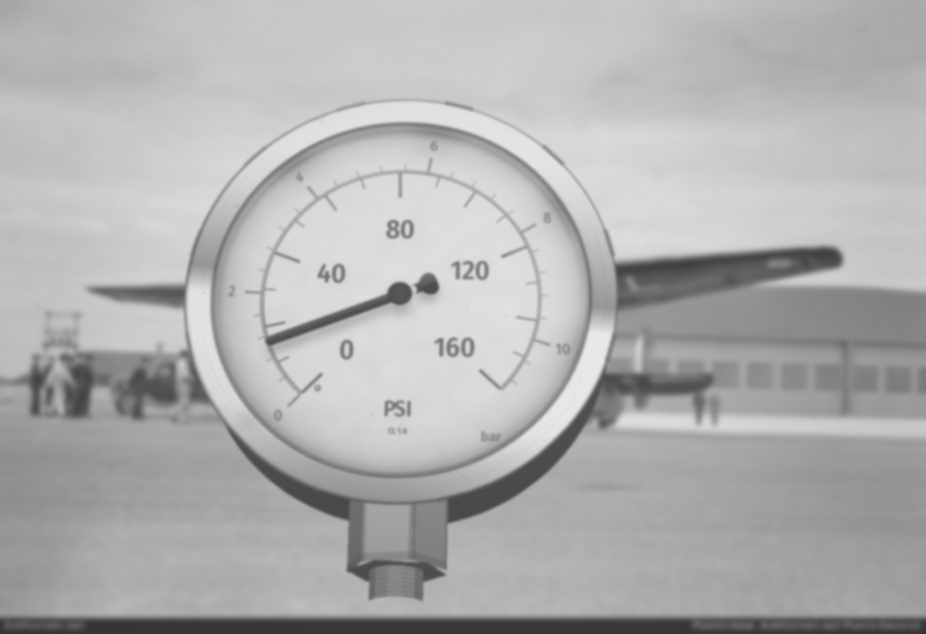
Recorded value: value=15 unit=psi
